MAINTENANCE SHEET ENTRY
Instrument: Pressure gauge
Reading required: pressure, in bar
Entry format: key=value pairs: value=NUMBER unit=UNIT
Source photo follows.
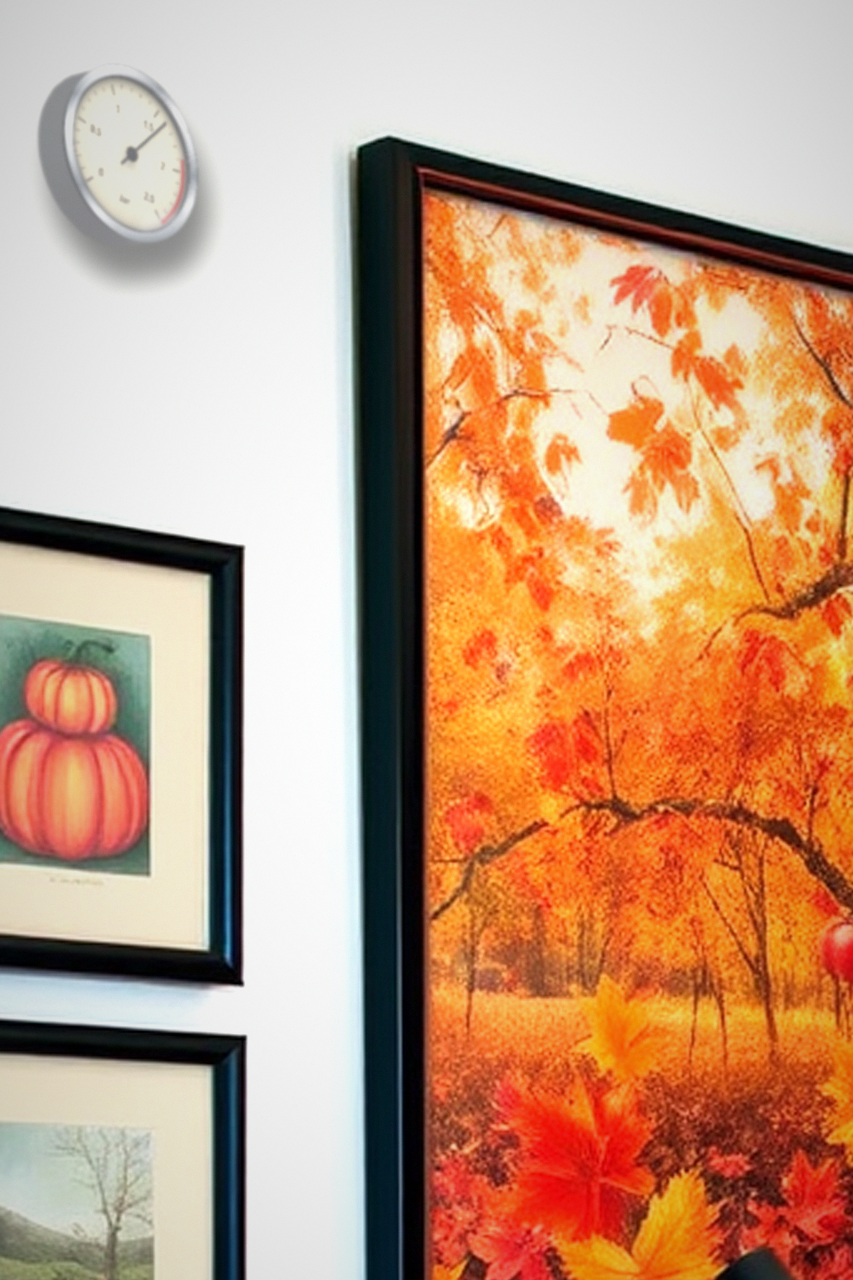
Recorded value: value=1.6 unit=bar
